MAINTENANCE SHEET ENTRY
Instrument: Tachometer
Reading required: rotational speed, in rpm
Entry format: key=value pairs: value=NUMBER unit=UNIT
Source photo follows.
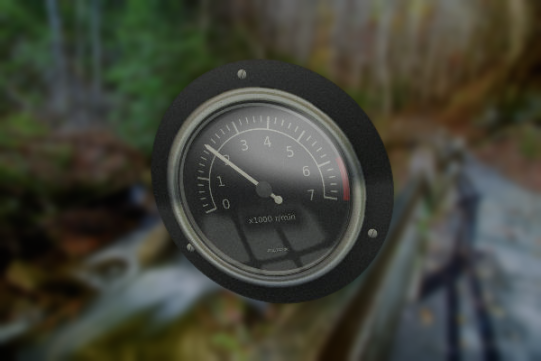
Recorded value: value=2000 unit=rpm
